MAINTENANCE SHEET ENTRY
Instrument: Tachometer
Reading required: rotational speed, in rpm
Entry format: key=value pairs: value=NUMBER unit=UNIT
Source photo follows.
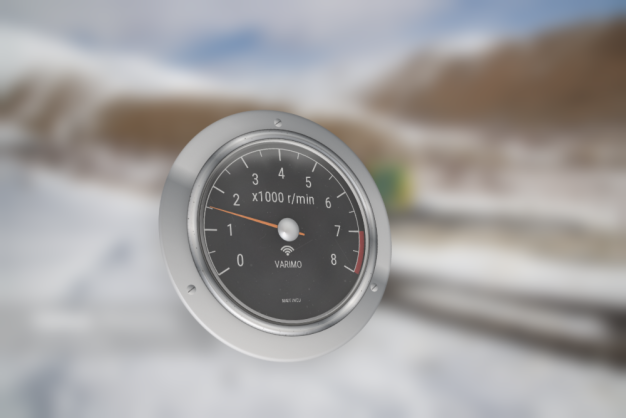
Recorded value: value=1500 unit=rpm
